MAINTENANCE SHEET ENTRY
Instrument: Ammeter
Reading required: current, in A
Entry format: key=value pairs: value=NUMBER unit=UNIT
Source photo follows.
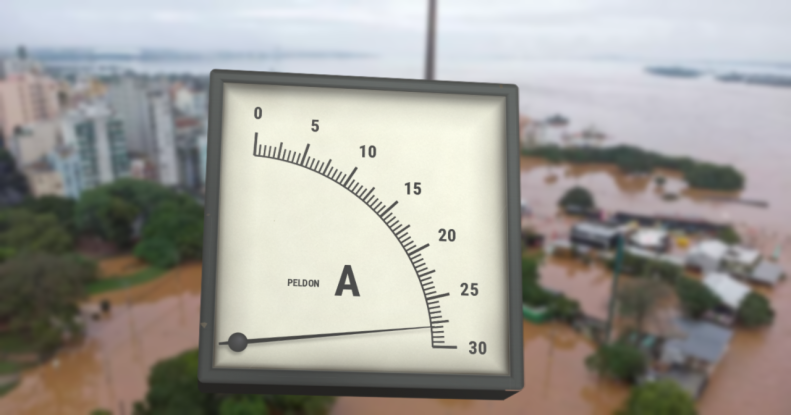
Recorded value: value=28 unit=A
